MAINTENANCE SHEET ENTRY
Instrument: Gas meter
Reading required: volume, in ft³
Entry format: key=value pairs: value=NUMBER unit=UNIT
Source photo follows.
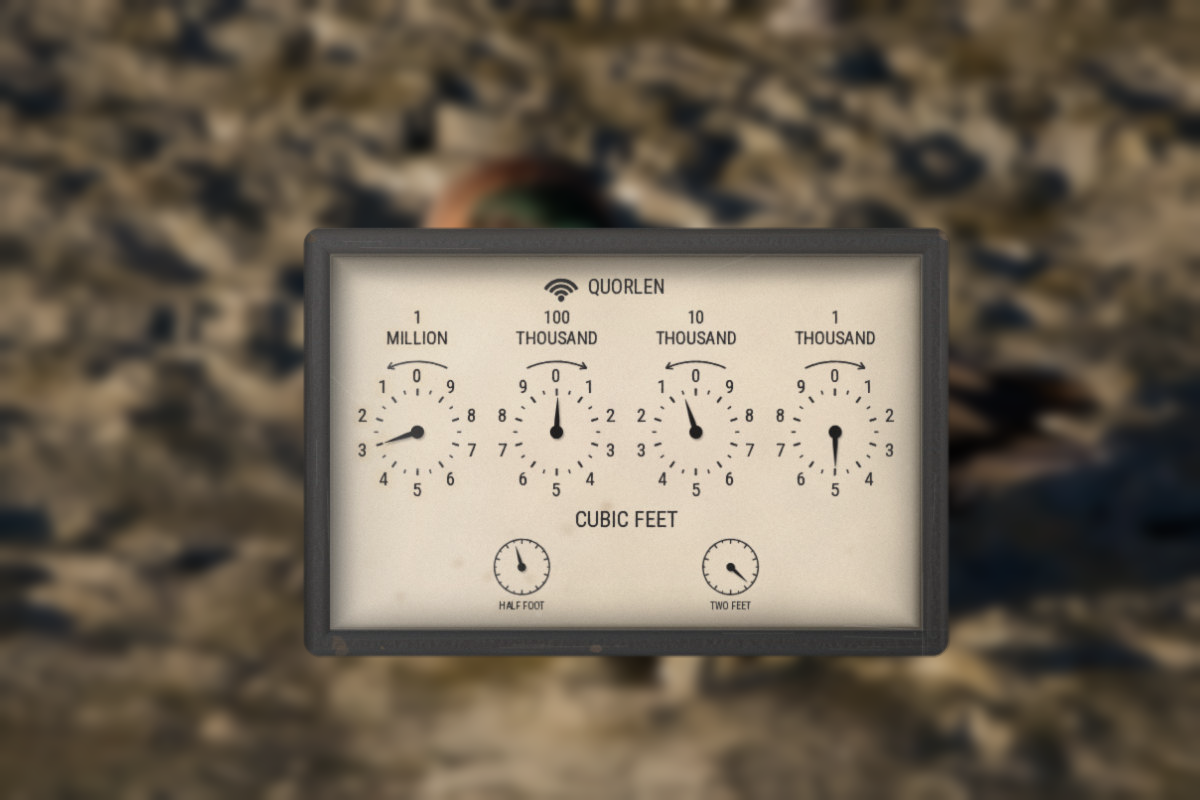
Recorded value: value=300500 unit=ft³
